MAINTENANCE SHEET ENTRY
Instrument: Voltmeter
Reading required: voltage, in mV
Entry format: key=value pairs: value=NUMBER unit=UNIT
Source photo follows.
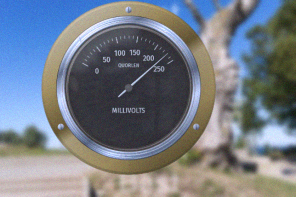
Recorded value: value=230 unit=mV
